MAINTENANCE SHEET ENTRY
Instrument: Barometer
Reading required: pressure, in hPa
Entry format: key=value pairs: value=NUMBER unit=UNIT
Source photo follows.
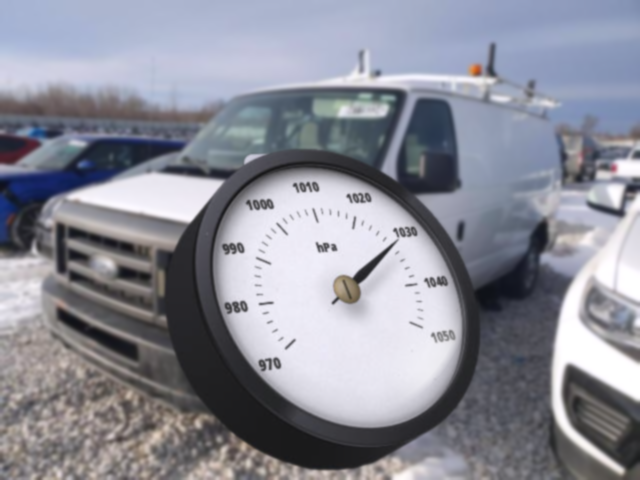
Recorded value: value=1030 unit=hPa
